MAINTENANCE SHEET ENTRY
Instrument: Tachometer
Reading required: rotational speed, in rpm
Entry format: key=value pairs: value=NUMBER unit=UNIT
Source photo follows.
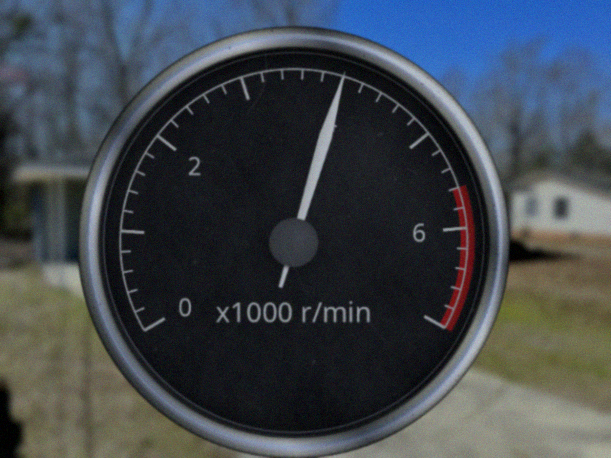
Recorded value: value=4000 unit=rpm
